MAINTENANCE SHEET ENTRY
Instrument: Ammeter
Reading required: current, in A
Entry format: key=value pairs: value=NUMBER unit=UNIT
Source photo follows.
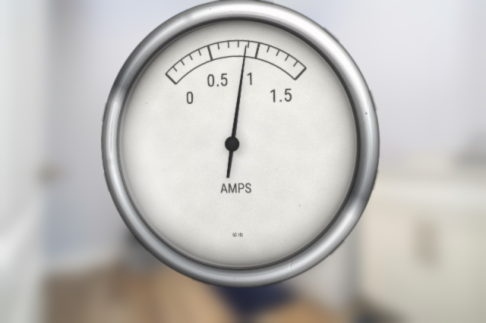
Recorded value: value=0.9 unit=A
